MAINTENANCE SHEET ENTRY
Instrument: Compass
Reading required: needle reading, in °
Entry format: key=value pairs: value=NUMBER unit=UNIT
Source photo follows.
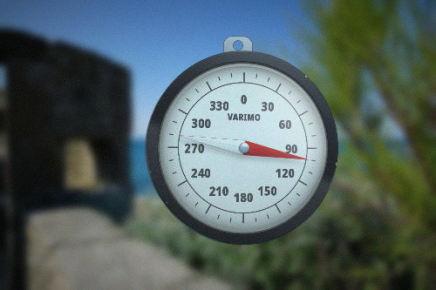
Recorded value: value=100 unit=°
